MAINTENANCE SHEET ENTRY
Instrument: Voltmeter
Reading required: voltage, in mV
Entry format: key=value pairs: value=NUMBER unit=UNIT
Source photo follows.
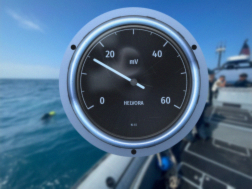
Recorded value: value=15 unit=mV
